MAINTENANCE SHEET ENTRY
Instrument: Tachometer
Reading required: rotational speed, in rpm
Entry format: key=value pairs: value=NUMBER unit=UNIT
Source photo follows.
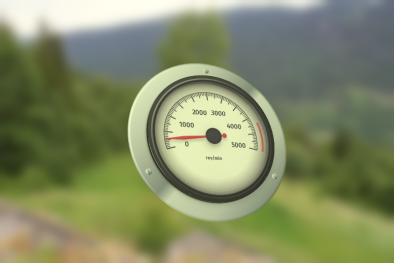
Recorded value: value=250 unit=rpm
